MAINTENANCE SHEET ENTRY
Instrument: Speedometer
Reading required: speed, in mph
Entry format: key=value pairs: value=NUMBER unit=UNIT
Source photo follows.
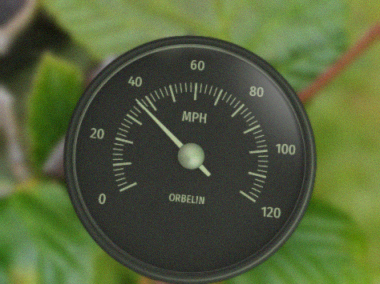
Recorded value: value=36 unit=mph
